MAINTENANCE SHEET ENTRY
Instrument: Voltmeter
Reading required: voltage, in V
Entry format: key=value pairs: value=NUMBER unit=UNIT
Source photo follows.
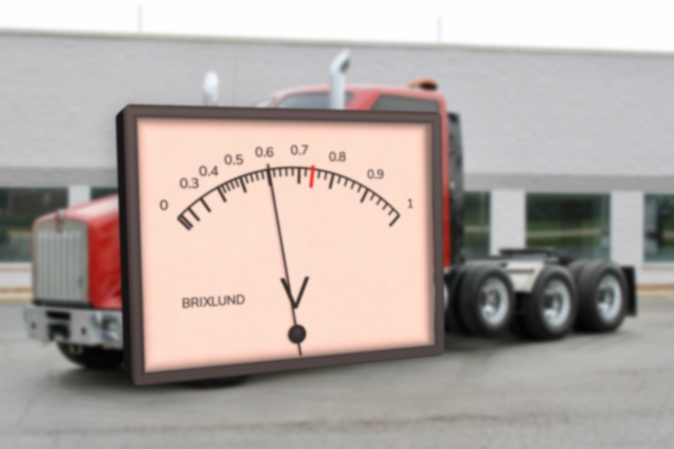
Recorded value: value=0.6 unit=V
